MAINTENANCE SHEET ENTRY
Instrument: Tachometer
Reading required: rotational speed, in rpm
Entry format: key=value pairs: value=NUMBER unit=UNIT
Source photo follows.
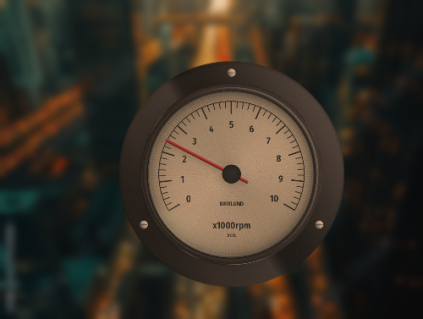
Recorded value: value=2400 unit=rpm
